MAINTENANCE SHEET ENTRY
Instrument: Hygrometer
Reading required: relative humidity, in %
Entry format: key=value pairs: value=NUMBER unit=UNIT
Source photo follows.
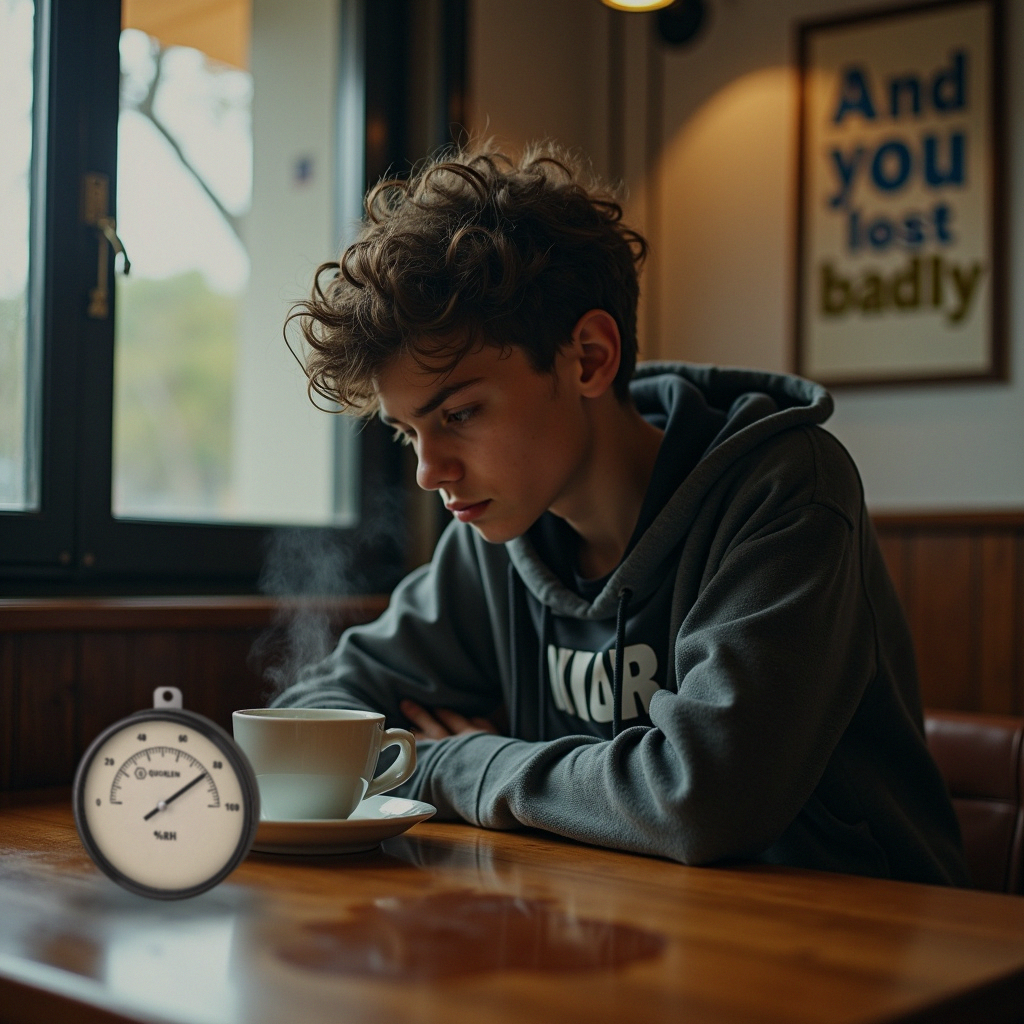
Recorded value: value=80 unit=%
